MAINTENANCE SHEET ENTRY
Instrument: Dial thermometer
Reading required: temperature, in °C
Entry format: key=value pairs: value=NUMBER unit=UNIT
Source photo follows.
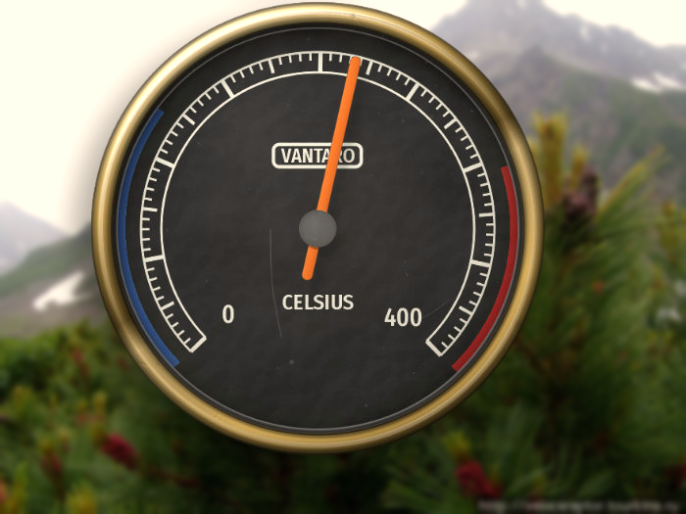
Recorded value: value=217.5 unit=°C
